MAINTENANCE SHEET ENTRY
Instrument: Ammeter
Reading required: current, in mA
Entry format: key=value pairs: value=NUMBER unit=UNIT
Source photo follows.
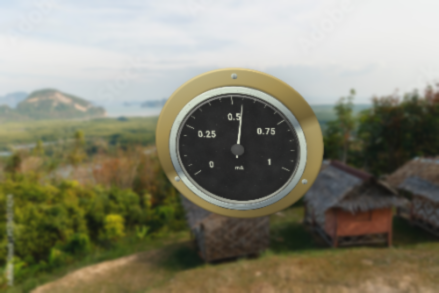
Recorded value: value=0.55 unit=mA
